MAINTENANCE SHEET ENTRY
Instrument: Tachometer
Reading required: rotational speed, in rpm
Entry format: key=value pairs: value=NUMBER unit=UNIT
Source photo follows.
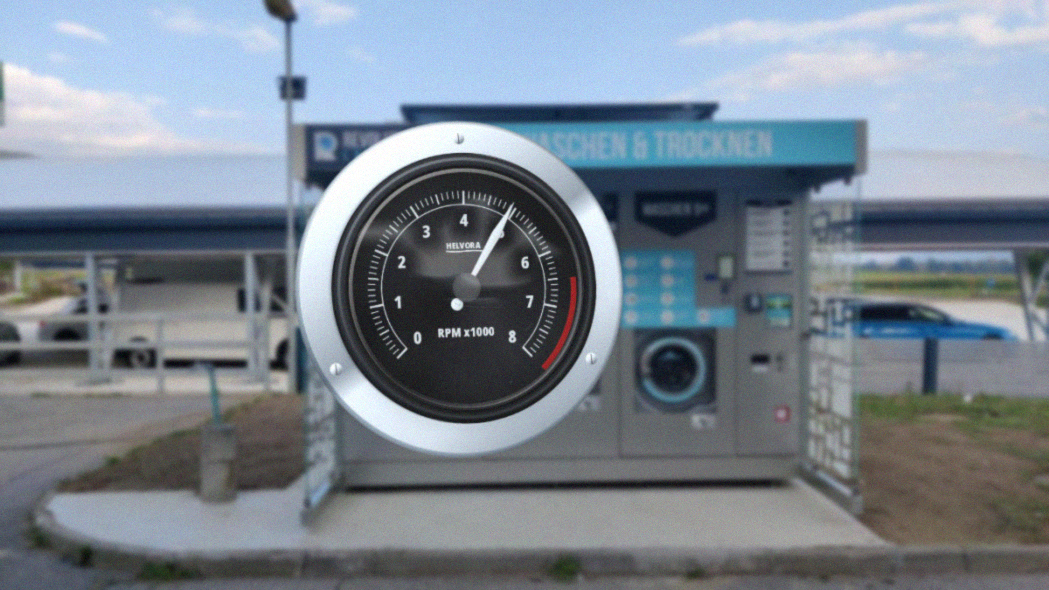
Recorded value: value=4900 unit=rpm
